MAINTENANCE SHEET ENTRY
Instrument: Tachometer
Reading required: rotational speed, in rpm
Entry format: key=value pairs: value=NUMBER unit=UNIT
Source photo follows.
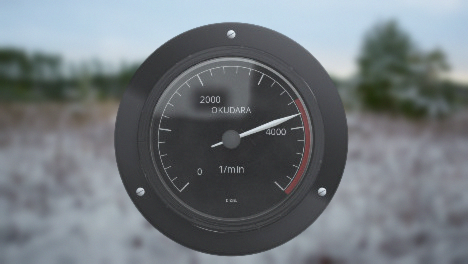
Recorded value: value=3800 unit=rpm
